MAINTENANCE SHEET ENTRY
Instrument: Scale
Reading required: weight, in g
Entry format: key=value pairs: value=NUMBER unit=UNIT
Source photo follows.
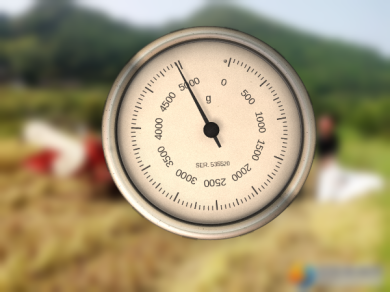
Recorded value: value=4950 unit=g
